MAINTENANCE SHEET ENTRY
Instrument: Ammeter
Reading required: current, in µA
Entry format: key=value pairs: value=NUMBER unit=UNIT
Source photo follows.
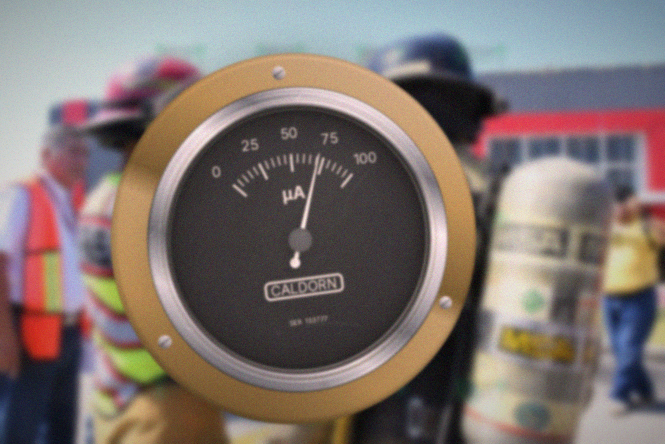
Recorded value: value=70 unit=µA
